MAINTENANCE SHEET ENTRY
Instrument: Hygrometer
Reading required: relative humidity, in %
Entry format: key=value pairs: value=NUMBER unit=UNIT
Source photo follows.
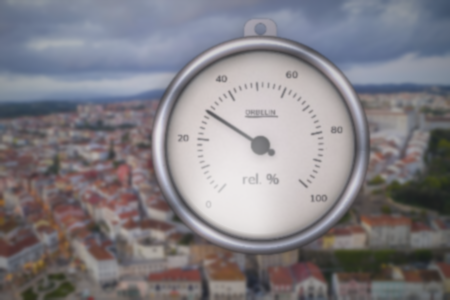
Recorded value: value=30 unit=%
